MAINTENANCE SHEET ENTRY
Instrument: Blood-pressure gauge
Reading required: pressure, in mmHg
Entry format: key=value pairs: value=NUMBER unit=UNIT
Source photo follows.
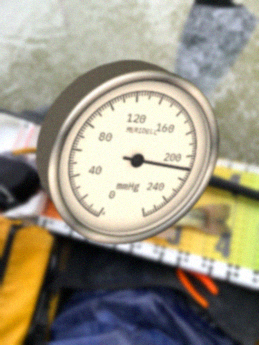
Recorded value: value=210 unit=mmHg
